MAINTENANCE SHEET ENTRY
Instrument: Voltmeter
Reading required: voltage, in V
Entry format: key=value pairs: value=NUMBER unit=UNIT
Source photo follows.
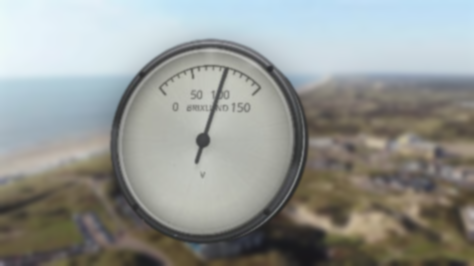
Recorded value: value=100 unit=V
